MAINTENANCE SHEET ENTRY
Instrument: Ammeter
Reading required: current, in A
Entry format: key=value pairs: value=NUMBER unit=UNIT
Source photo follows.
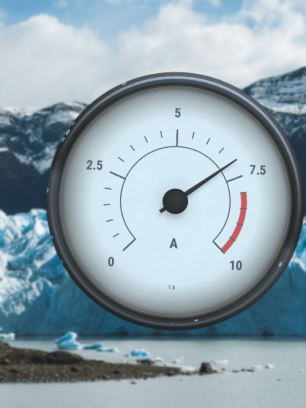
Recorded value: value=7 unit=A
